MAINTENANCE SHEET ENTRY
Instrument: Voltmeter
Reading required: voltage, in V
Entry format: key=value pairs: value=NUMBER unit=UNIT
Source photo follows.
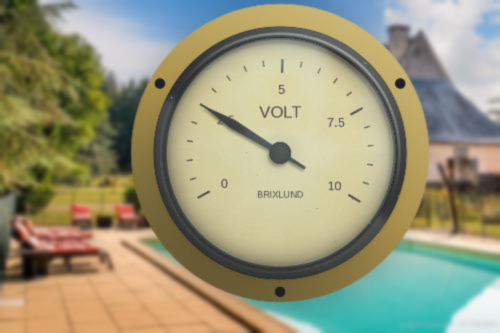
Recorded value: value=2.5 unit=V
